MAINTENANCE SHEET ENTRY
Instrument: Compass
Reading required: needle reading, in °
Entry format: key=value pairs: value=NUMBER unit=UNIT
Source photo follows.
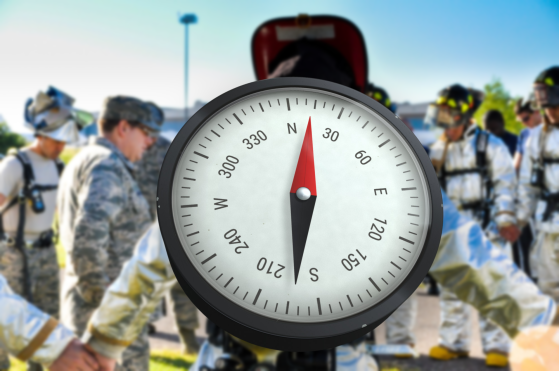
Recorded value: value=12.5 unit=°
